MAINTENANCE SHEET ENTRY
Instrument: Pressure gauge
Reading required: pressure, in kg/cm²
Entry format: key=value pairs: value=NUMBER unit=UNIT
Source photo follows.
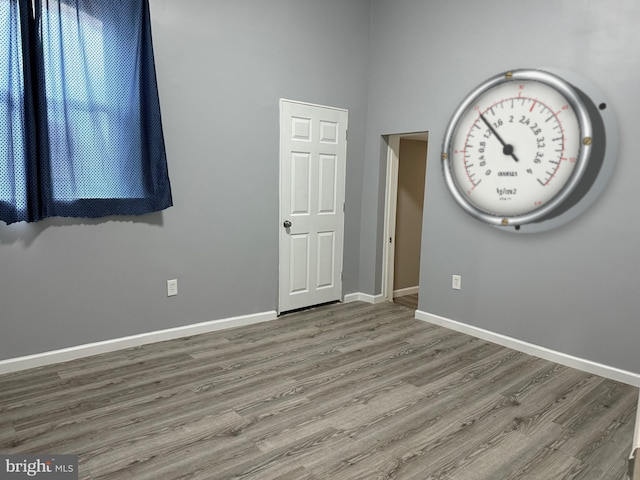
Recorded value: value=1.4 unit=kg/cm²
